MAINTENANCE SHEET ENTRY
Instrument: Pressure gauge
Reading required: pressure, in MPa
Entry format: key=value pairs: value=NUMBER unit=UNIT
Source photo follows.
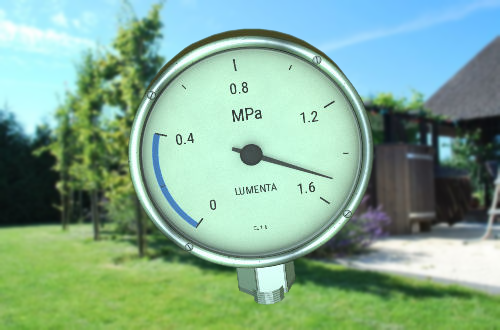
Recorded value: value=1.5 unit=MPa
